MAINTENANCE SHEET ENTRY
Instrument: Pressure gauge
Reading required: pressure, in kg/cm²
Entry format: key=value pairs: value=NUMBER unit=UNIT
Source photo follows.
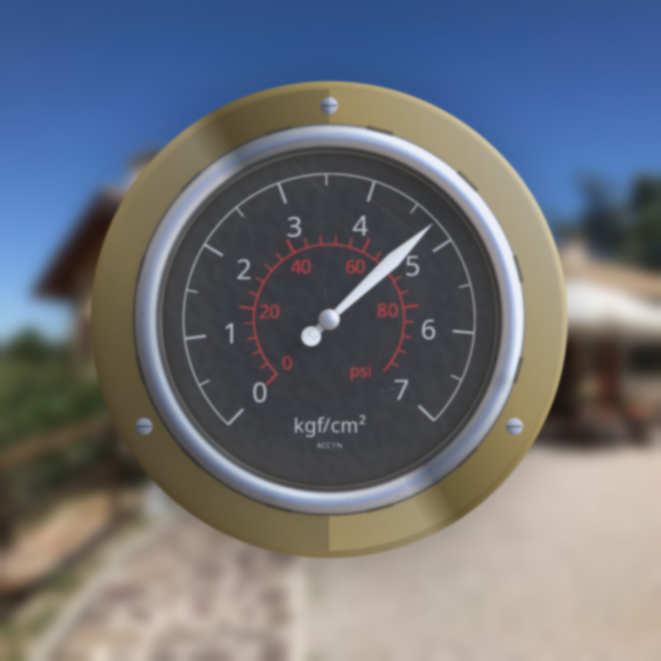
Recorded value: value=4.75 unit=kg/cm²
